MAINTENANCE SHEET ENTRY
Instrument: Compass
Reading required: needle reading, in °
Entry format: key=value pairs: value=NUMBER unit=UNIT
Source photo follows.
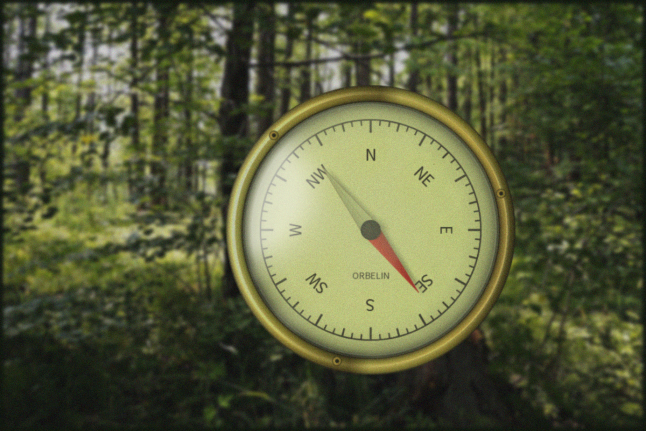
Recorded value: value=142.5 unit=°
